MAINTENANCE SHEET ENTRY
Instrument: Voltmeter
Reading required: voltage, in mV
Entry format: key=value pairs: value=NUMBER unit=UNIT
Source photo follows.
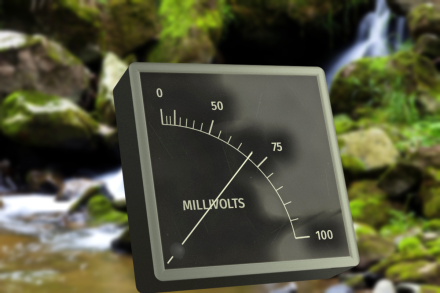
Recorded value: value=70 unit=mV
